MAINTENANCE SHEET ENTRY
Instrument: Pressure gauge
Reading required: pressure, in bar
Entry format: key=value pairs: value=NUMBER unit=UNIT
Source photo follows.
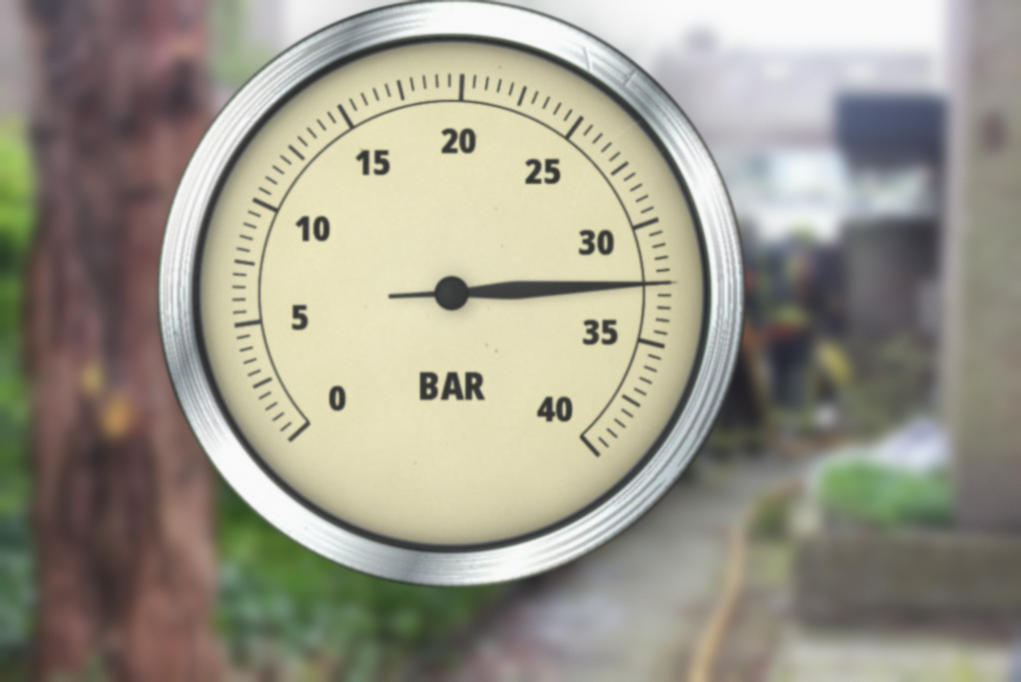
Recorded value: value=32.5 unit=bar
